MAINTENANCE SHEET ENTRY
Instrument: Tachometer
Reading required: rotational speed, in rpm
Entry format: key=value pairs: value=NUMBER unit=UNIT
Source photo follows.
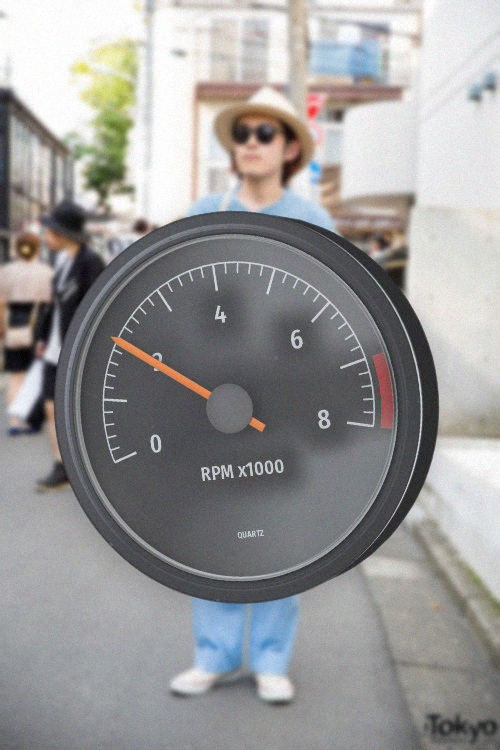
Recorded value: value=2000 unit=rpm
